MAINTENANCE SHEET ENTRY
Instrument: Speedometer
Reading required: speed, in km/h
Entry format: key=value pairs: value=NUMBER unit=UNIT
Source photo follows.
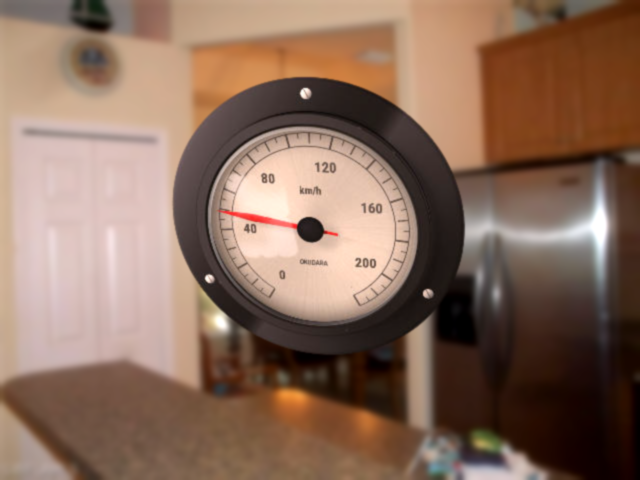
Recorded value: value=50 unit=km/h
